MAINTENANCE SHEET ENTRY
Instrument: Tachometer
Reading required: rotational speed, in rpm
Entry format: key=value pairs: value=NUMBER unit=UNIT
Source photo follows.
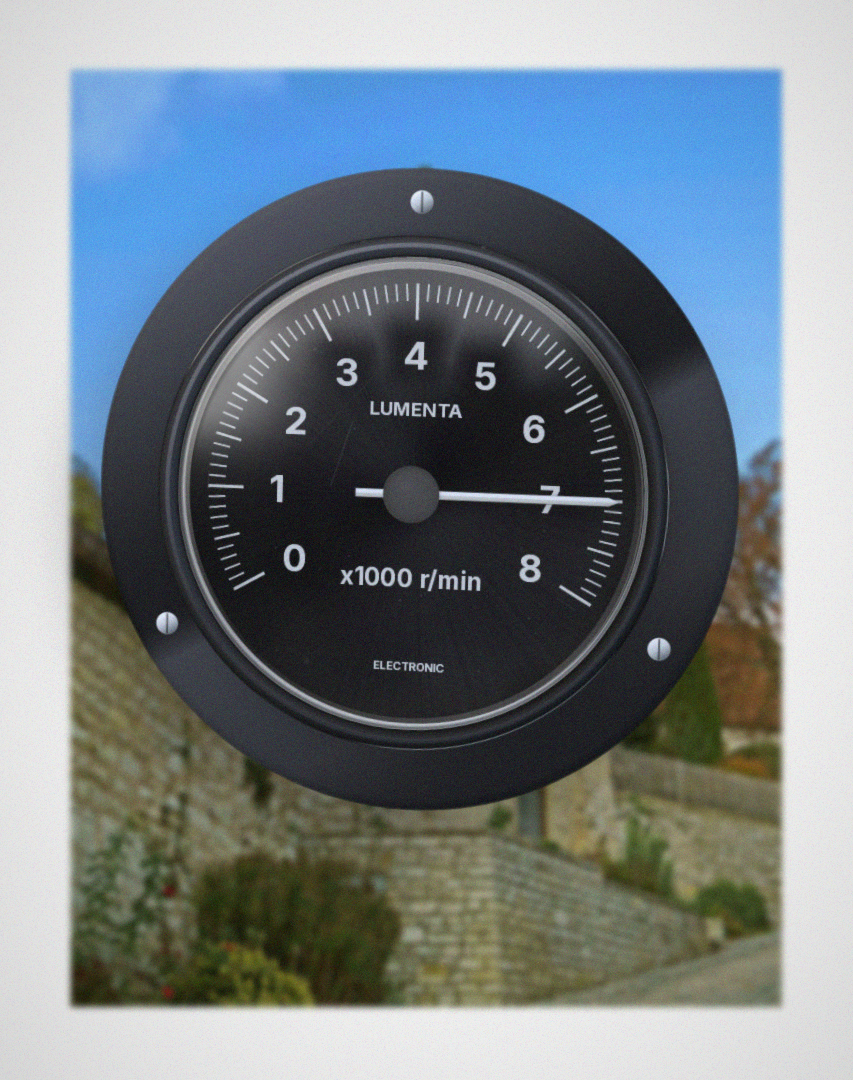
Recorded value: value=7000 unit=rpm
